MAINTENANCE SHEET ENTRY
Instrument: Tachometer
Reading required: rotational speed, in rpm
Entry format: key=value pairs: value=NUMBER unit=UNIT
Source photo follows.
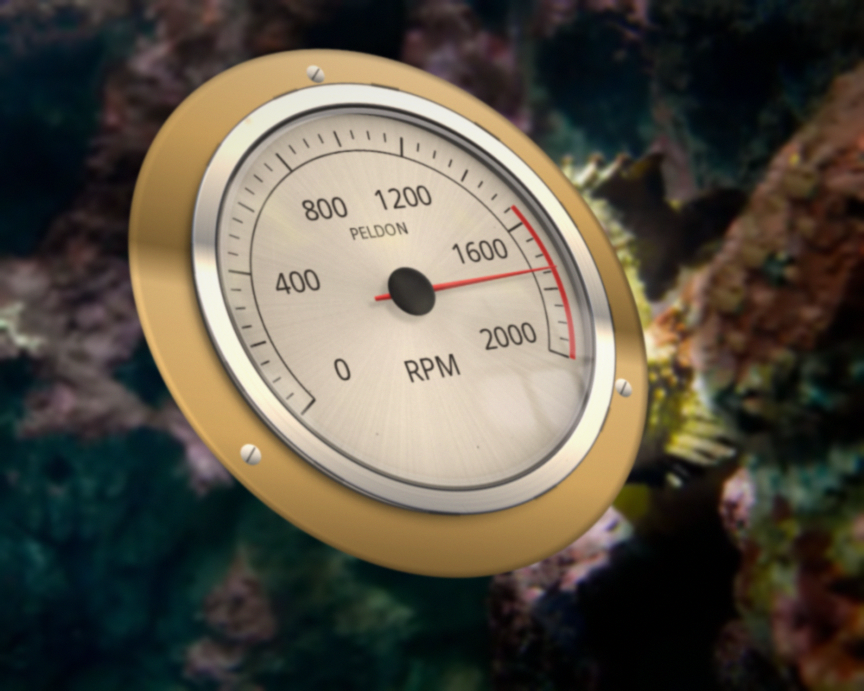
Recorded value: value=1750 unit=rpm
